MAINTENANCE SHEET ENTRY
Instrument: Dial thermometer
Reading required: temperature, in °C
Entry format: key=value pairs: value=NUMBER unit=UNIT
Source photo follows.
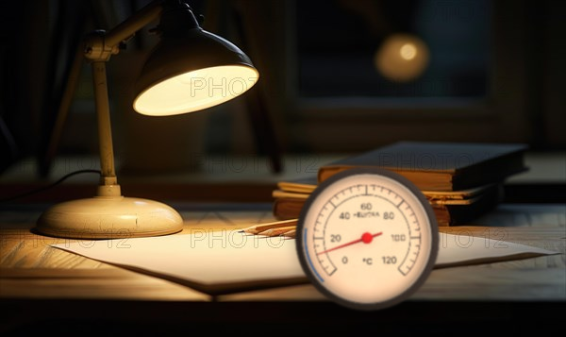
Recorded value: value=12 unit=°C
